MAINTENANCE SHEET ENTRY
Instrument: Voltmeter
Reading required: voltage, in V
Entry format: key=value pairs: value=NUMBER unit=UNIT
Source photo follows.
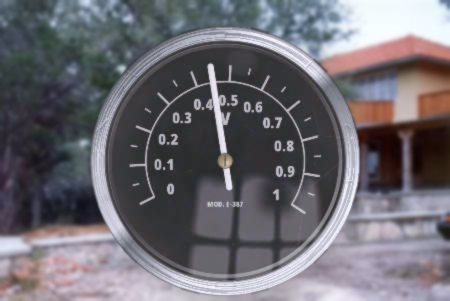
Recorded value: value=0.45 unit=V
